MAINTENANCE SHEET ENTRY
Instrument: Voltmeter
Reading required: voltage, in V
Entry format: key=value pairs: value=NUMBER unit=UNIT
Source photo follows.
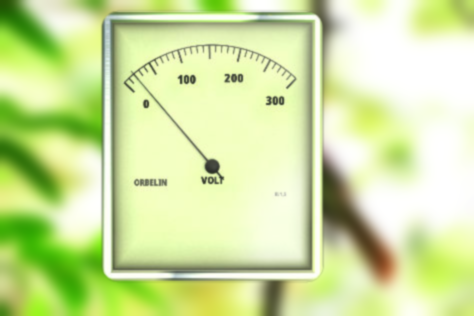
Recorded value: value=20 unit=V
